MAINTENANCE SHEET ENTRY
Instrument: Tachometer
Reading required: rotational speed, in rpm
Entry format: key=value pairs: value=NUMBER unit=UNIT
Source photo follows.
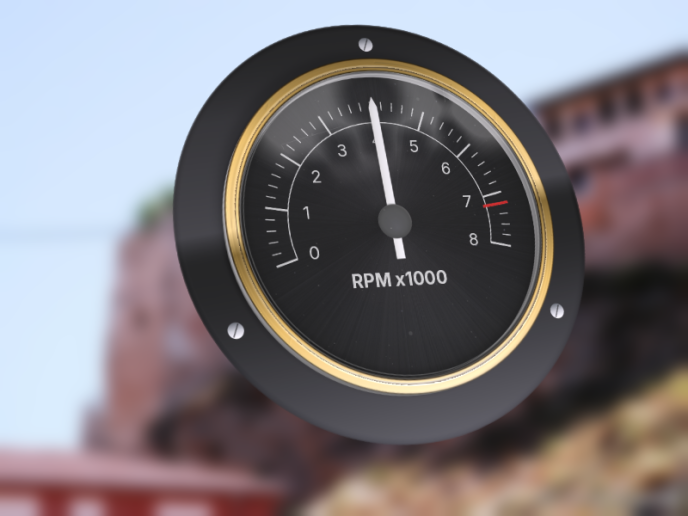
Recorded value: value=4000 unit=rpm
